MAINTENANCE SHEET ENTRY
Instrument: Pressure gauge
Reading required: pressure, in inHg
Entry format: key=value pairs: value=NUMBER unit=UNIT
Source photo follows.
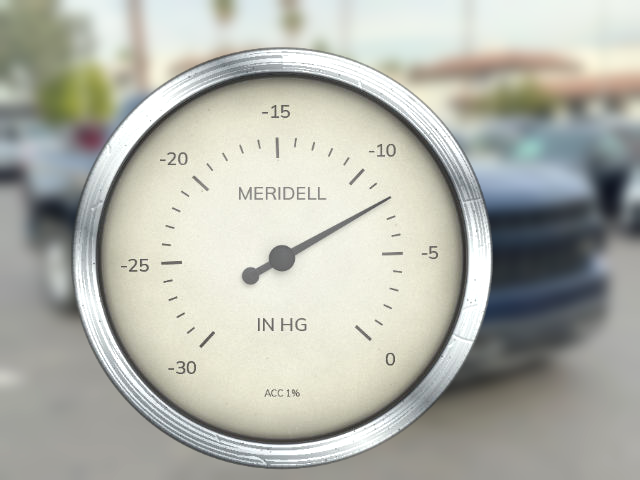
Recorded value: value=-8 unit=inHg
